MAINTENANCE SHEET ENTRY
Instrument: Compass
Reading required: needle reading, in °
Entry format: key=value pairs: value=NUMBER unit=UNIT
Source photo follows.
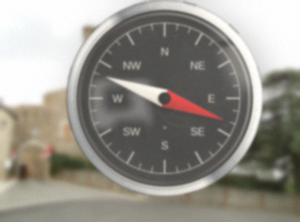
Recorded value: value=110 unit=°
